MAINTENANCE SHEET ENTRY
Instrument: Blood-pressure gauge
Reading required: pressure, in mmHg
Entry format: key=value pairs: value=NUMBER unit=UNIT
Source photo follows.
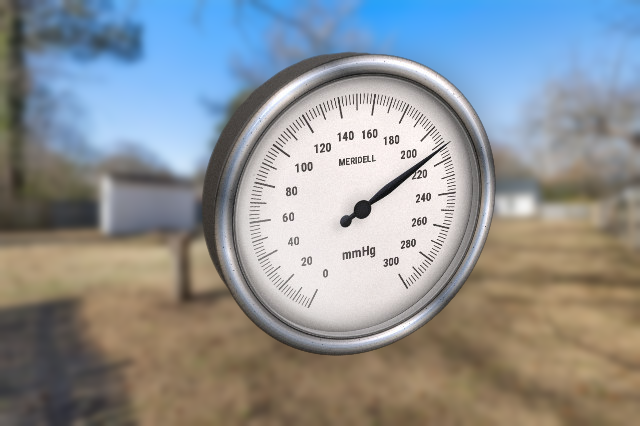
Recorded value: value=210 unit=mmHg
